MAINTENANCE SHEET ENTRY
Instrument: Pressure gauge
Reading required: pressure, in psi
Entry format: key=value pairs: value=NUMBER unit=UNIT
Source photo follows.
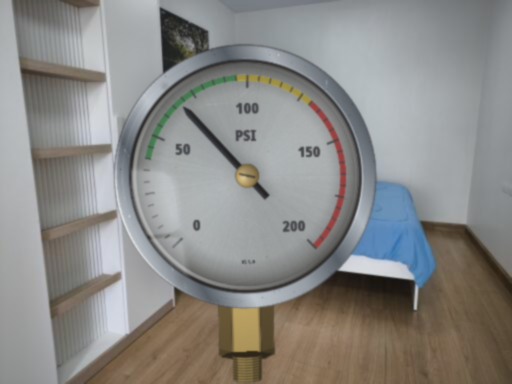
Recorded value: value=67.5 unit=psi
